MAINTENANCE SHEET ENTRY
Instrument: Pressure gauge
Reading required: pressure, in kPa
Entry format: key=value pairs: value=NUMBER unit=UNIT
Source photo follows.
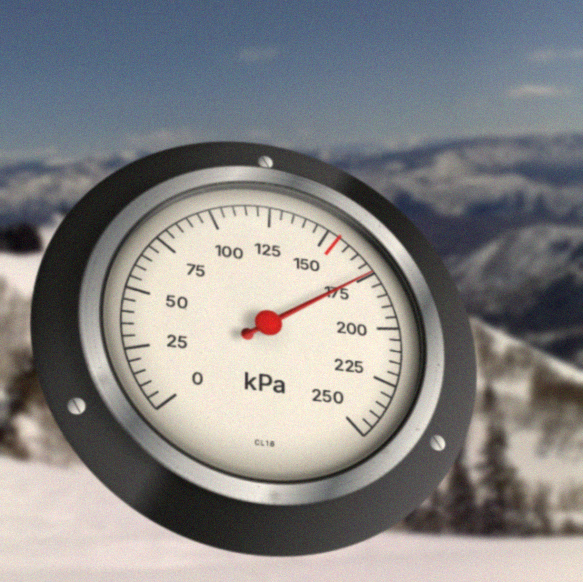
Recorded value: value=175 unit=kPa
